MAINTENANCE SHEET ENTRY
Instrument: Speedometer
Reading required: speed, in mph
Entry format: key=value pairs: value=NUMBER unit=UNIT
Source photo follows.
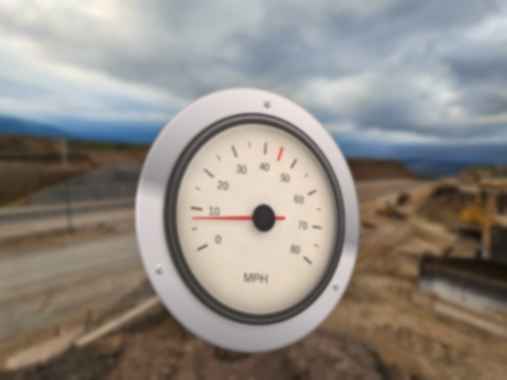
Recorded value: value=7.5 unit=mph
